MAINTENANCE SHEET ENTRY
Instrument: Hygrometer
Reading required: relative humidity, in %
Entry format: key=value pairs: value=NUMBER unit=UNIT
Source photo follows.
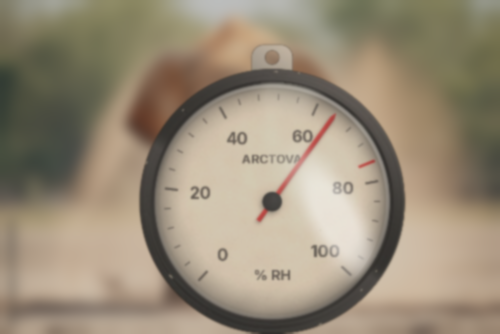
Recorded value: value=64 unit=%
